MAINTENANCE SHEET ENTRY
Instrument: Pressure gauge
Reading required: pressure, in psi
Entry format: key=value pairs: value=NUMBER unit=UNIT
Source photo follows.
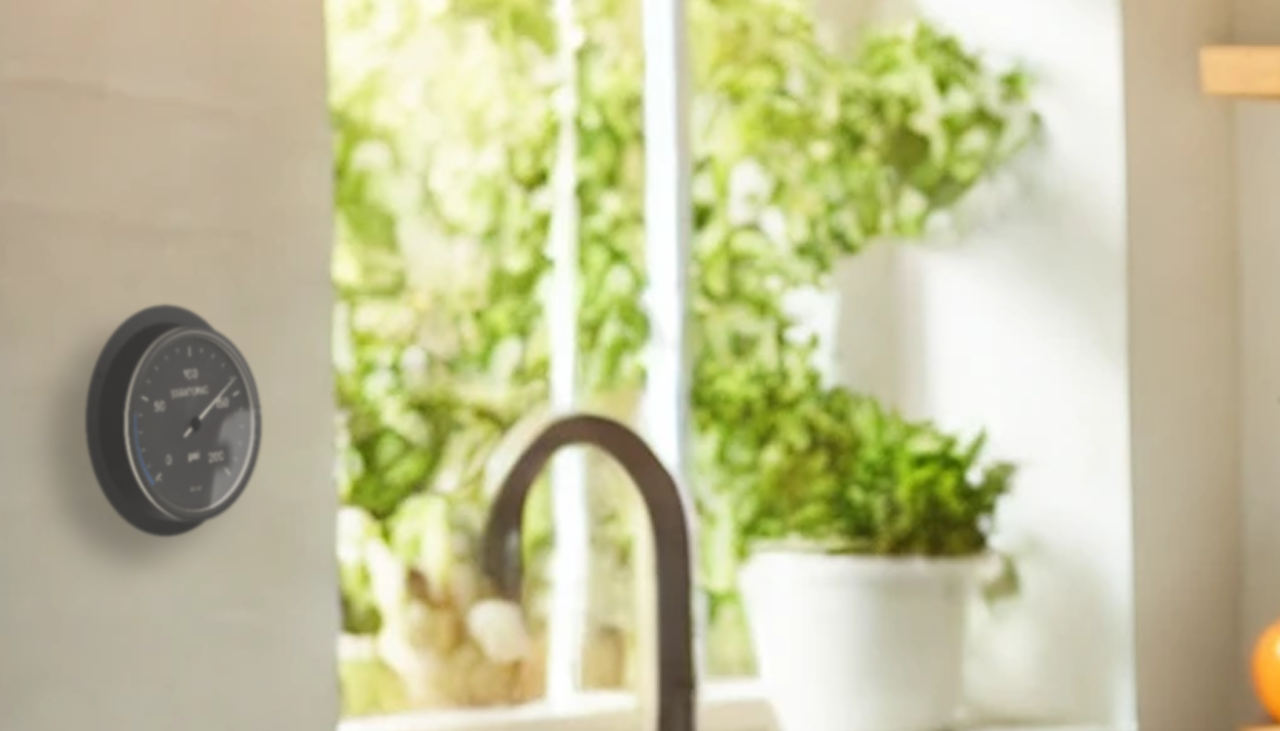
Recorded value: value=140 unit=psi
